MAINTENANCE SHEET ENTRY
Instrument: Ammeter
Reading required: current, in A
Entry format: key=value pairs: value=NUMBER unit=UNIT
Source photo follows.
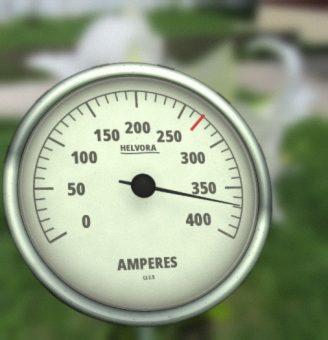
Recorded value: value=370 unit=A
